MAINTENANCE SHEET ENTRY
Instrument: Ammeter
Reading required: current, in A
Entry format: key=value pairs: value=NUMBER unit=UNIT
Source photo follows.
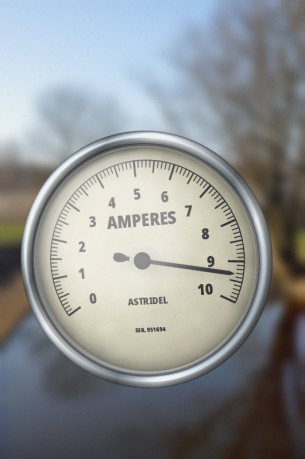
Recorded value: value=9.3 unit=A
